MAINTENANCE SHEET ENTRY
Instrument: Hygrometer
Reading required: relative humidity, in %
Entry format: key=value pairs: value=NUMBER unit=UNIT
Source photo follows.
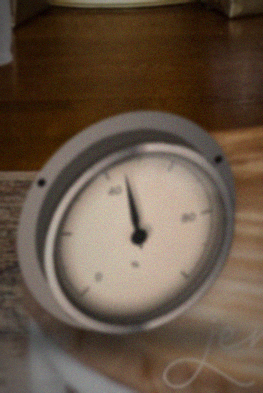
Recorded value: value=45 unit=%
